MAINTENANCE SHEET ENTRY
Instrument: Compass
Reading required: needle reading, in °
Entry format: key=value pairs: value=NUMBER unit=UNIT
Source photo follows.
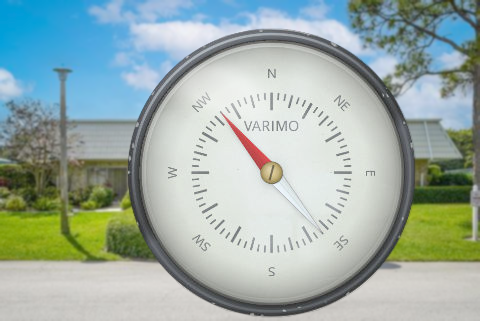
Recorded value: value=320 unit=°
